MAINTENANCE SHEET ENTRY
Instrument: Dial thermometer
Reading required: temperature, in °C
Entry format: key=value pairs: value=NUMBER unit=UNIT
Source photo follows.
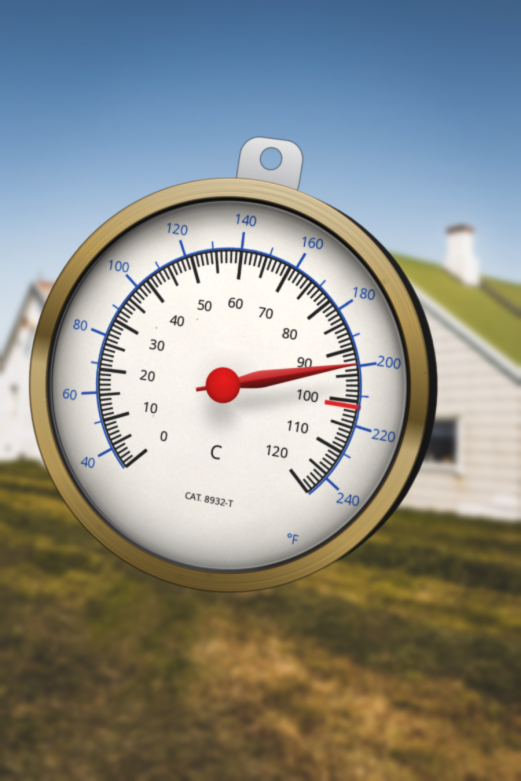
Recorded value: value=93 unit=°C
